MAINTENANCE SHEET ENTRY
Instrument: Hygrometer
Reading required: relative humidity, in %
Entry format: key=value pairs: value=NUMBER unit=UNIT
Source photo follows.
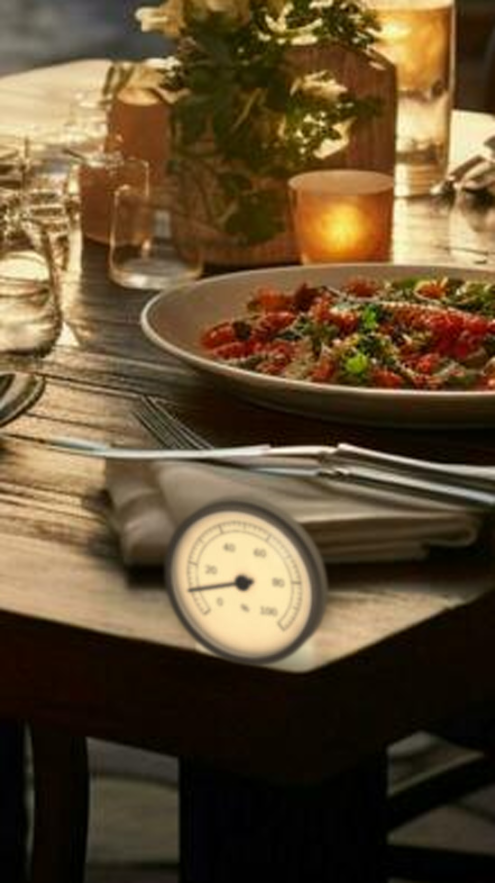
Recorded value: value=10 unit=%
